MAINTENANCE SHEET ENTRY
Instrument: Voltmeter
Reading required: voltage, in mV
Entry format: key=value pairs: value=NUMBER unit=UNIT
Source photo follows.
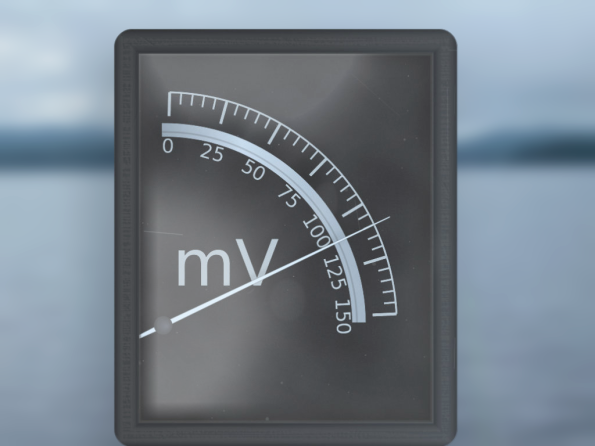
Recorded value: value=110 unit=mV
